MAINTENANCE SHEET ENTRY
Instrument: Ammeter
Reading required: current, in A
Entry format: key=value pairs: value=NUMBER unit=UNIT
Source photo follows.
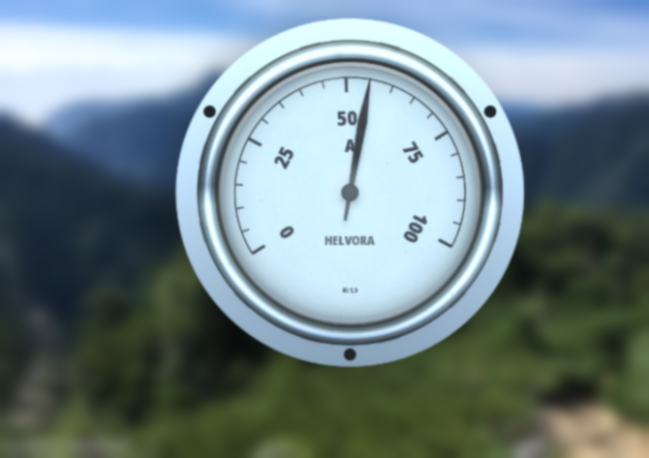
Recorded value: value=55 unit=A
